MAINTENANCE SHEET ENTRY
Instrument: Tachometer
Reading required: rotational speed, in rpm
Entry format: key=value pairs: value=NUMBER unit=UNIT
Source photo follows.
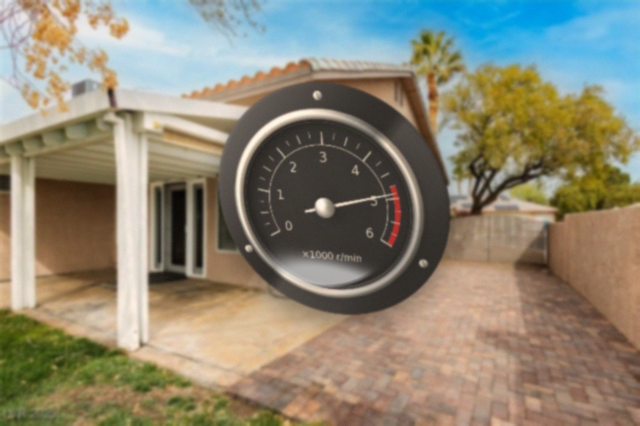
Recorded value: value=4875 unit=rpm
